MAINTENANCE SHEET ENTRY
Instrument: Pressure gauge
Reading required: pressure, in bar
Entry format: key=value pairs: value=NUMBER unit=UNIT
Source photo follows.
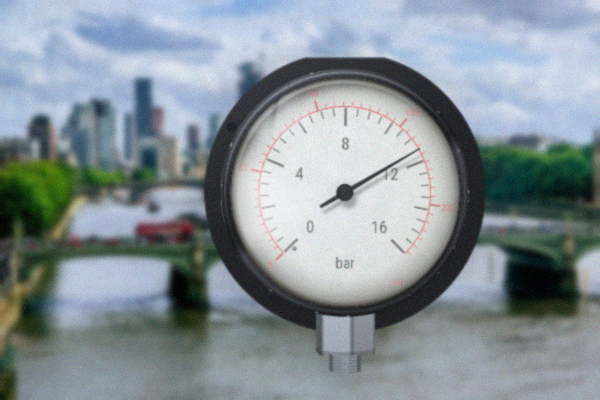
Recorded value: value=11.5 unit=bar
